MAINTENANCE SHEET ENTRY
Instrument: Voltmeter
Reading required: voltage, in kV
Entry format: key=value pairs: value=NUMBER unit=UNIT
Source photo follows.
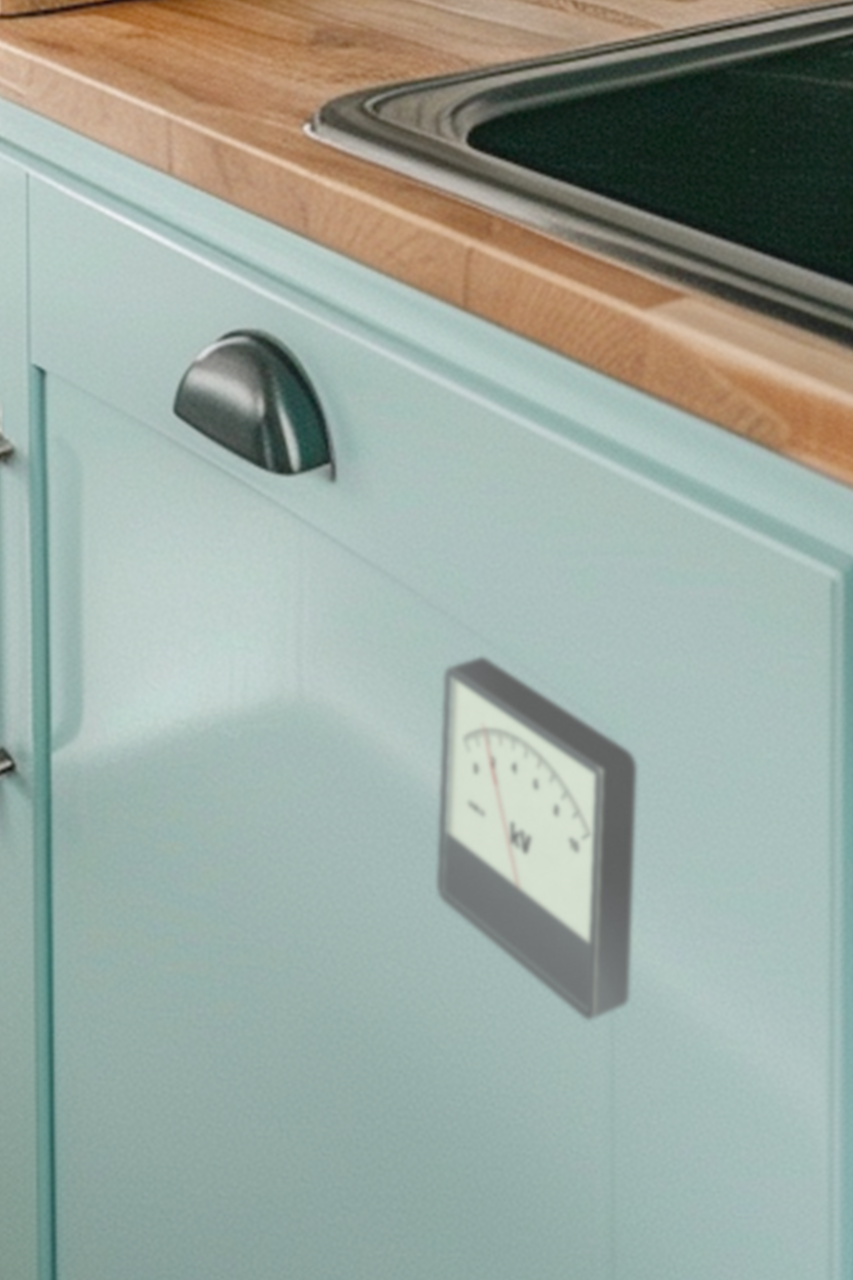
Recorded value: value=2 unit=kV
